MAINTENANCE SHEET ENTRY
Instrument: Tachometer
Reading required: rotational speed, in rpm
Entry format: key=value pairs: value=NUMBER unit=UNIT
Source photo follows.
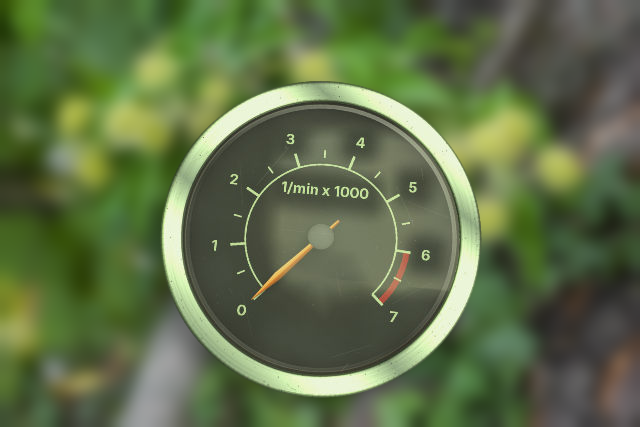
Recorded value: value=0 unit=rpm
